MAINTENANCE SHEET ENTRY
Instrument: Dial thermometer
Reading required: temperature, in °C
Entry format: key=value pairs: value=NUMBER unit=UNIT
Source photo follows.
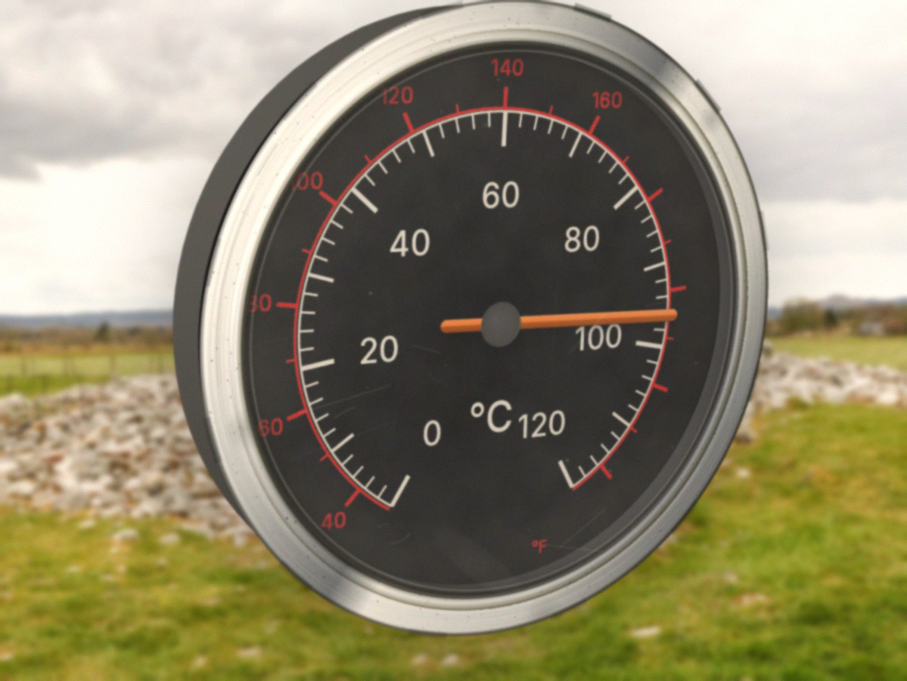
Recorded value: value=96 unit=°C
